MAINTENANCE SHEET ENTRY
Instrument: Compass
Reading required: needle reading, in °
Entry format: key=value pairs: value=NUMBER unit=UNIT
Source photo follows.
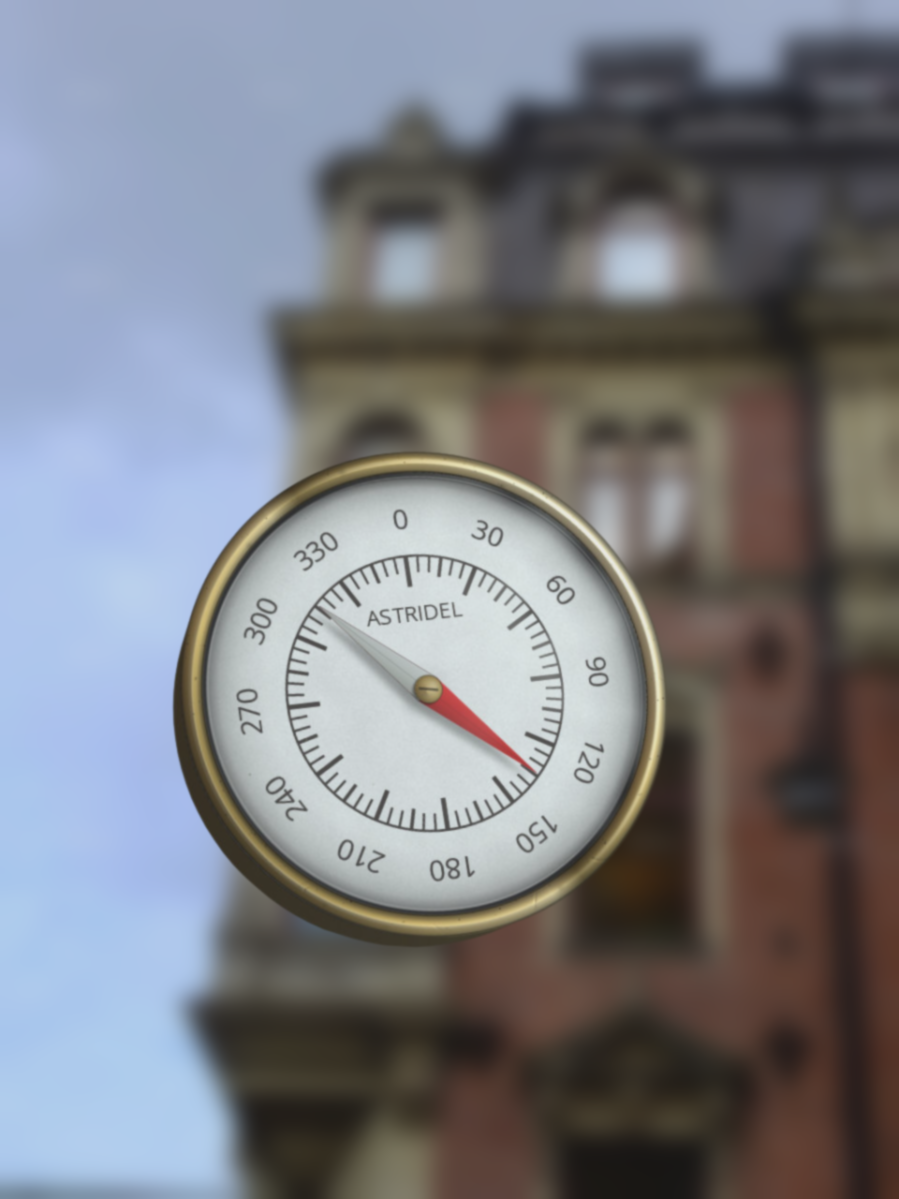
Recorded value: value=135 unit=°
